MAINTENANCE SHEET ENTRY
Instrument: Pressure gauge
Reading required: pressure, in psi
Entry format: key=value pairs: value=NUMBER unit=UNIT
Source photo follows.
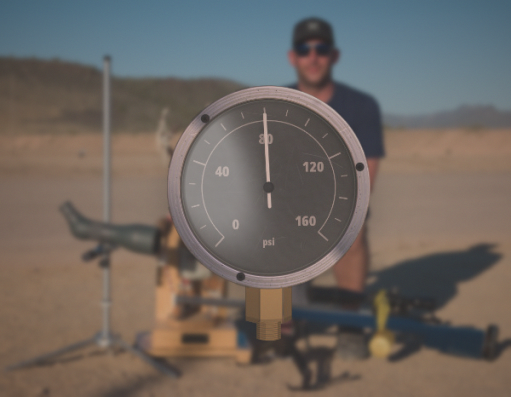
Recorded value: value=80 unit=psi
